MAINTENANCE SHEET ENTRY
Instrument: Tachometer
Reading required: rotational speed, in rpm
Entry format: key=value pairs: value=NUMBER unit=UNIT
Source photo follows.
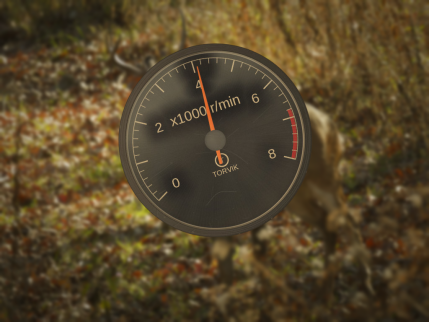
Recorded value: value=4100 unit=rpm
